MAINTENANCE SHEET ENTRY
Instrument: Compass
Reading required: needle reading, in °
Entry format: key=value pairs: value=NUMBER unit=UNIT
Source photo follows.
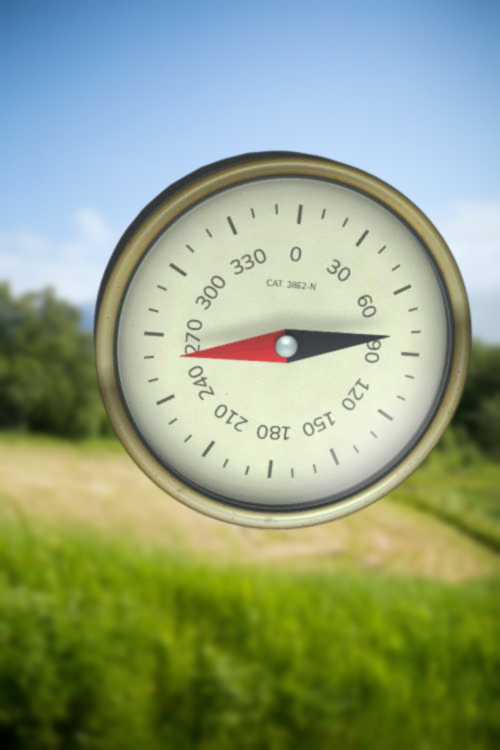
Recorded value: value=260 unit=°
